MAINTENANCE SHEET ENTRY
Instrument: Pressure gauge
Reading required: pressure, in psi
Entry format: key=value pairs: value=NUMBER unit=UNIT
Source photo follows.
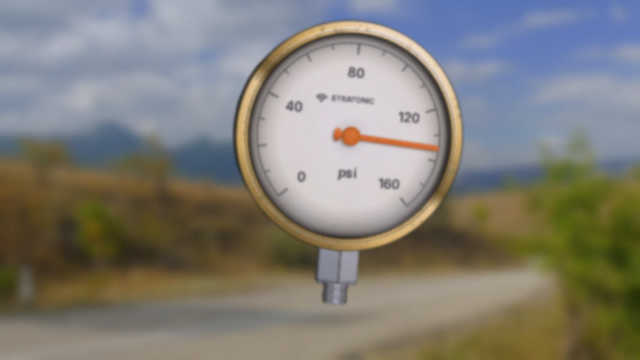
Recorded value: value=135 unit=psi
